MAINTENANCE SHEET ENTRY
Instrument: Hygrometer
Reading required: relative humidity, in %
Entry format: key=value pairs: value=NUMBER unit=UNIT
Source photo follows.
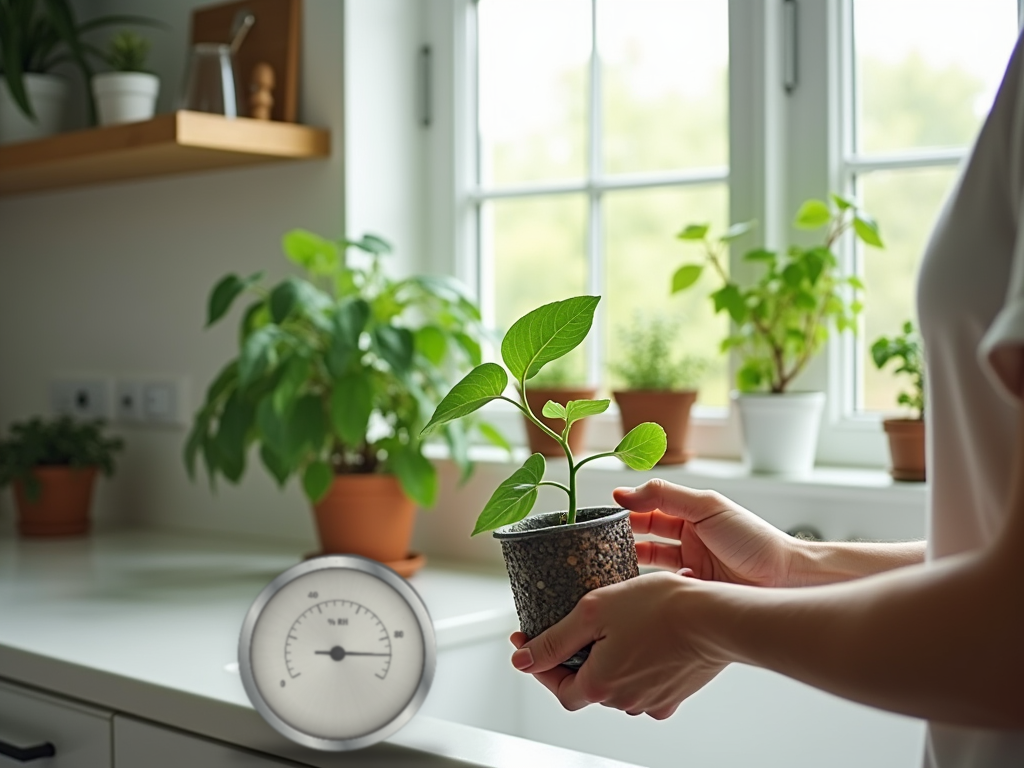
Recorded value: value=88 unit=%
